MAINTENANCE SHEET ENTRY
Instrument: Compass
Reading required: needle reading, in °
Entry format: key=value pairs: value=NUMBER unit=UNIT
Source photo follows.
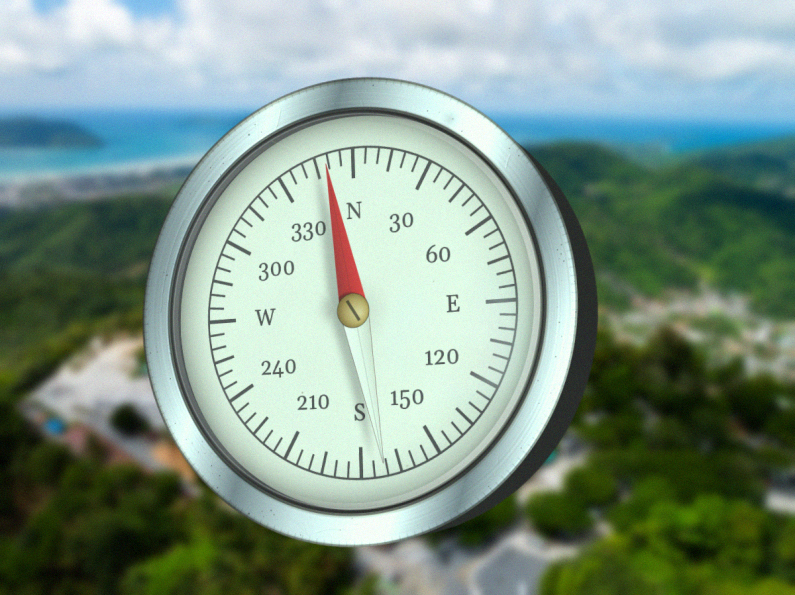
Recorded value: value=350 unit=°
